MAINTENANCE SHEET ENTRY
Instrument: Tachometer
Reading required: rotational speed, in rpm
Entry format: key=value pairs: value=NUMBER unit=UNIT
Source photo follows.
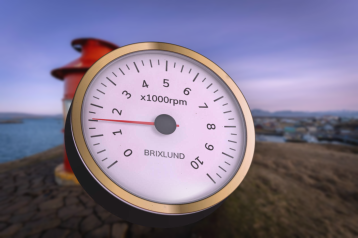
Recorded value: value=1500 unit=rpm
